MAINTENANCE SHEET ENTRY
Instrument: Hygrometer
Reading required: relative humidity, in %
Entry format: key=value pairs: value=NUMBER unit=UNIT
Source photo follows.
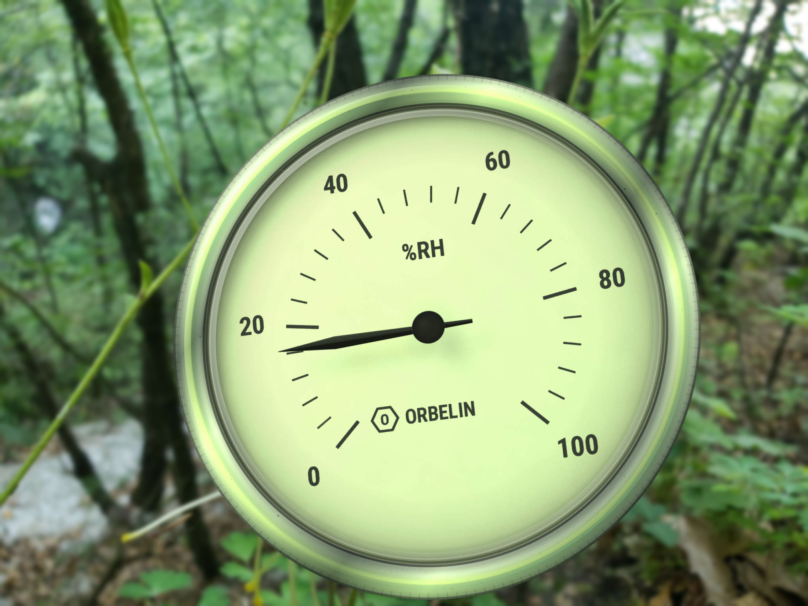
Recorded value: value=16 unit=%
